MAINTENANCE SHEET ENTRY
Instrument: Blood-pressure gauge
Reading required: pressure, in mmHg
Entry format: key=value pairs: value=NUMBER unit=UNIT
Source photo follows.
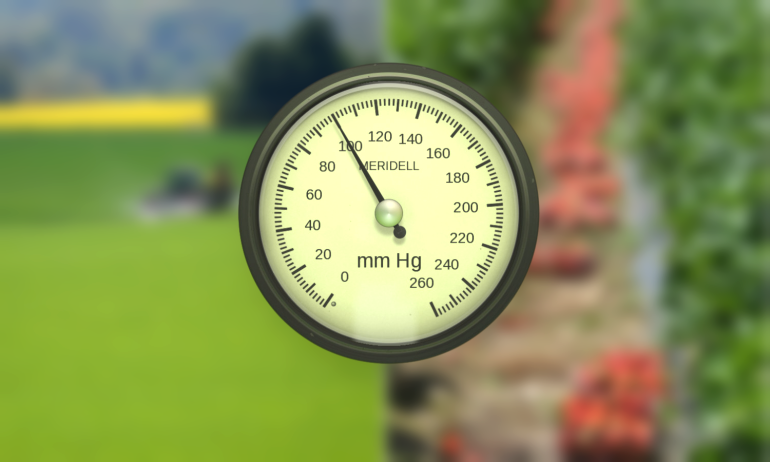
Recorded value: value=100 unit=mmHg
